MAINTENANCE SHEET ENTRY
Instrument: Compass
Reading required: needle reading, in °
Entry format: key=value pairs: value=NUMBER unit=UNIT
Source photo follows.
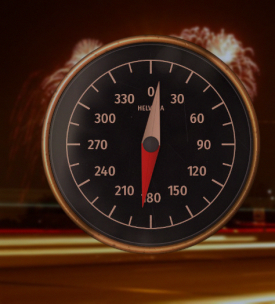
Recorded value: value=187.5 unit=°
